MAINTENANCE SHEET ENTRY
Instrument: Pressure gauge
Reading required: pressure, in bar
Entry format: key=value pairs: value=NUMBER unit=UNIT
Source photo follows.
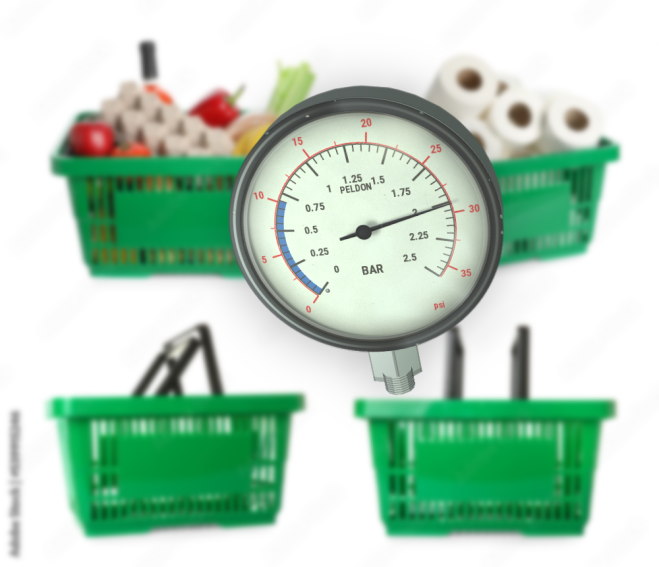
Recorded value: value=2 unit=bar
